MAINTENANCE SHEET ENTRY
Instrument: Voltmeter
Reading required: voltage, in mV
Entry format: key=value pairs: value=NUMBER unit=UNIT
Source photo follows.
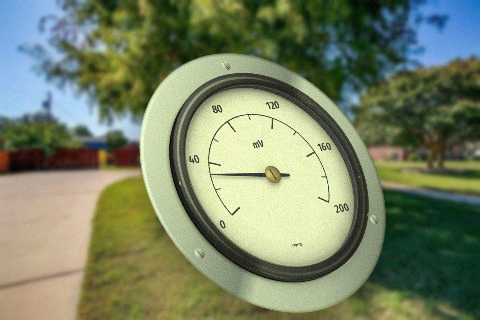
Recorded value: value=30 unit=mV
